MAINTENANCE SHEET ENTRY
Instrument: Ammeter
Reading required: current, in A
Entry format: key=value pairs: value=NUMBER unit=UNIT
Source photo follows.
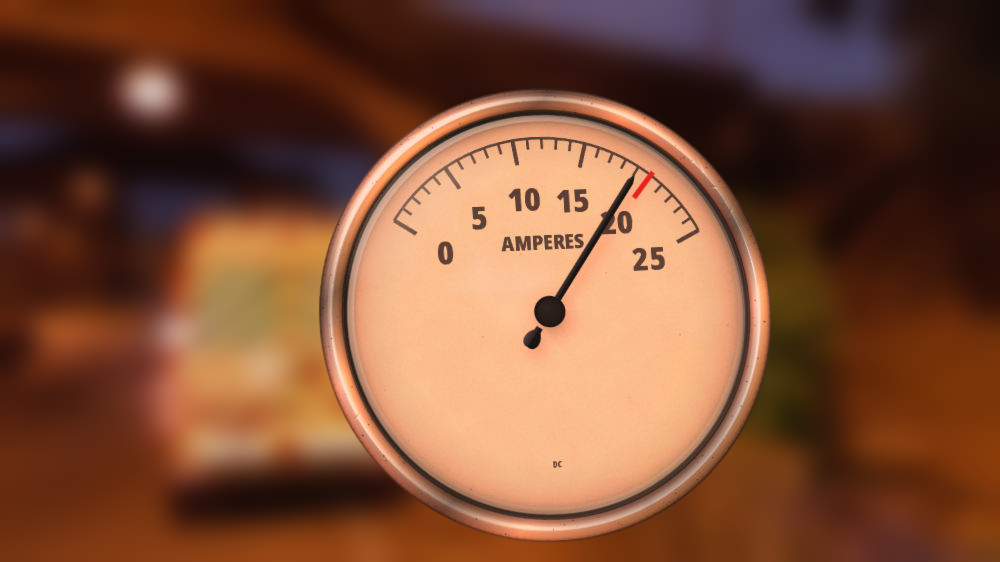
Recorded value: value=19 unit=A
